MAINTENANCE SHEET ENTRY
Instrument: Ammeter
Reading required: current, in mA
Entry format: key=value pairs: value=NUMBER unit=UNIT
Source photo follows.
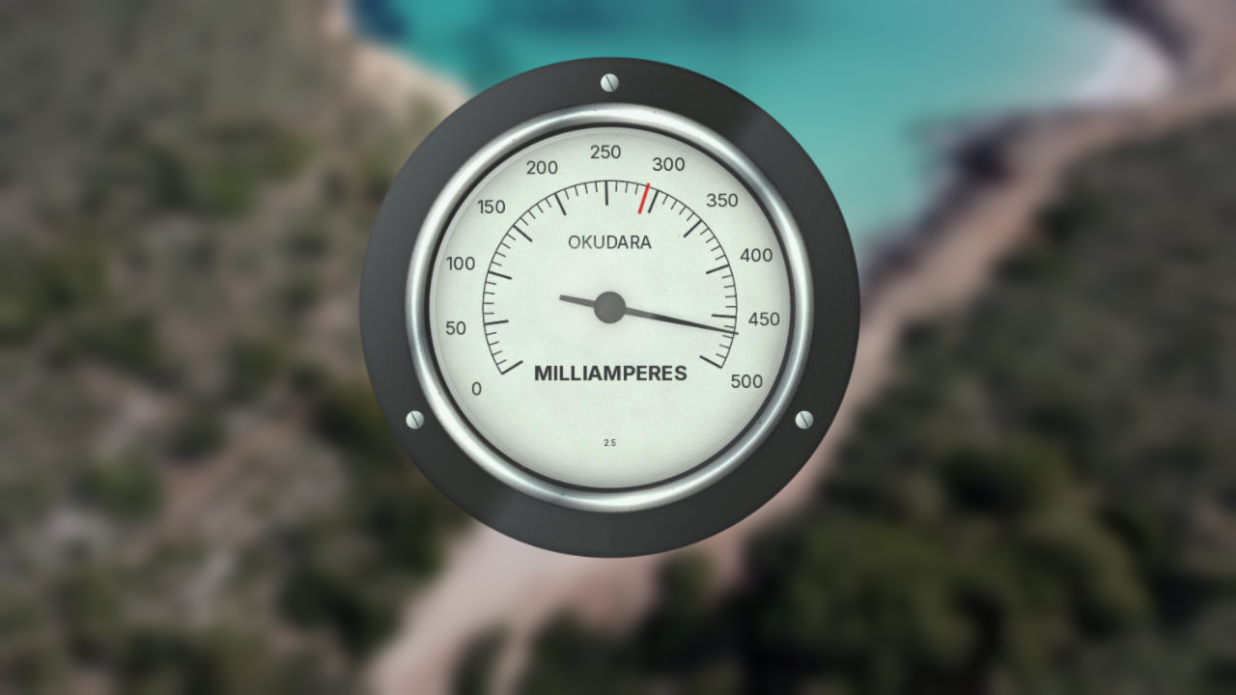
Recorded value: value=465 unit=mA
